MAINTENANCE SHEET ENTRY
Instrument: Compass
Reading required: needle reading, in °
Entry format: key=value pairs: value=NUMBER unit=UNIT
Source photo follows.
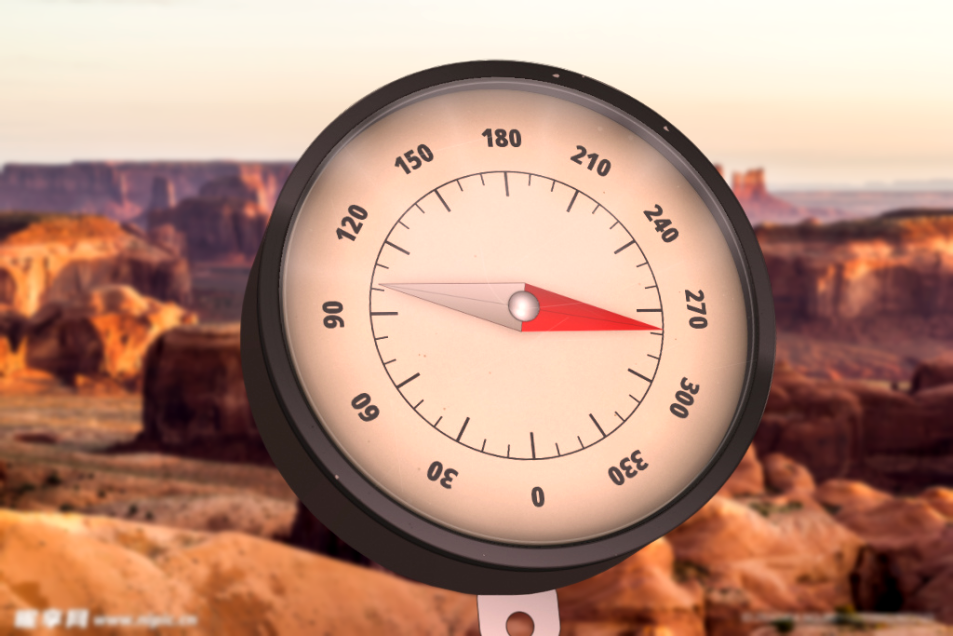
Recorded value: value=280 unit=°
